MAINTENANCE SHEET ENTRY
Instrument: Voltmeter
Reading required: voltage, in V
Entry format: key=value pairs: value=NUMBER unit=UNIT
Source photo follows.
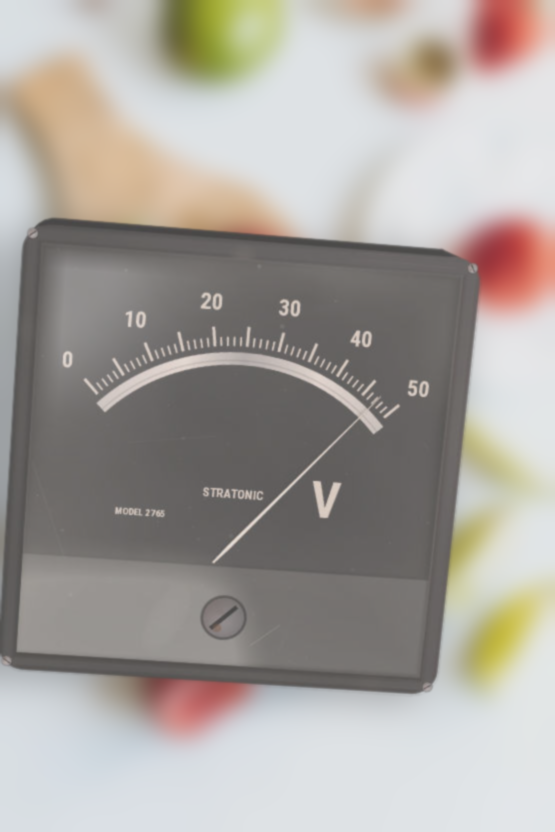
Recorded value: value=47 unit=V
